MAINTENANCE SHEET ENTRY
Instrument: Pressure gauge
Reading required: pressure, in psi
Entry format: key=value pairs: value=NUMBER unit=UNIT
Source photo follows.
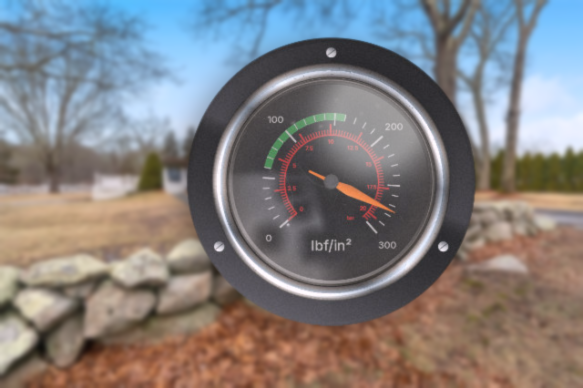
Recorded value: value=275 unit=psi
